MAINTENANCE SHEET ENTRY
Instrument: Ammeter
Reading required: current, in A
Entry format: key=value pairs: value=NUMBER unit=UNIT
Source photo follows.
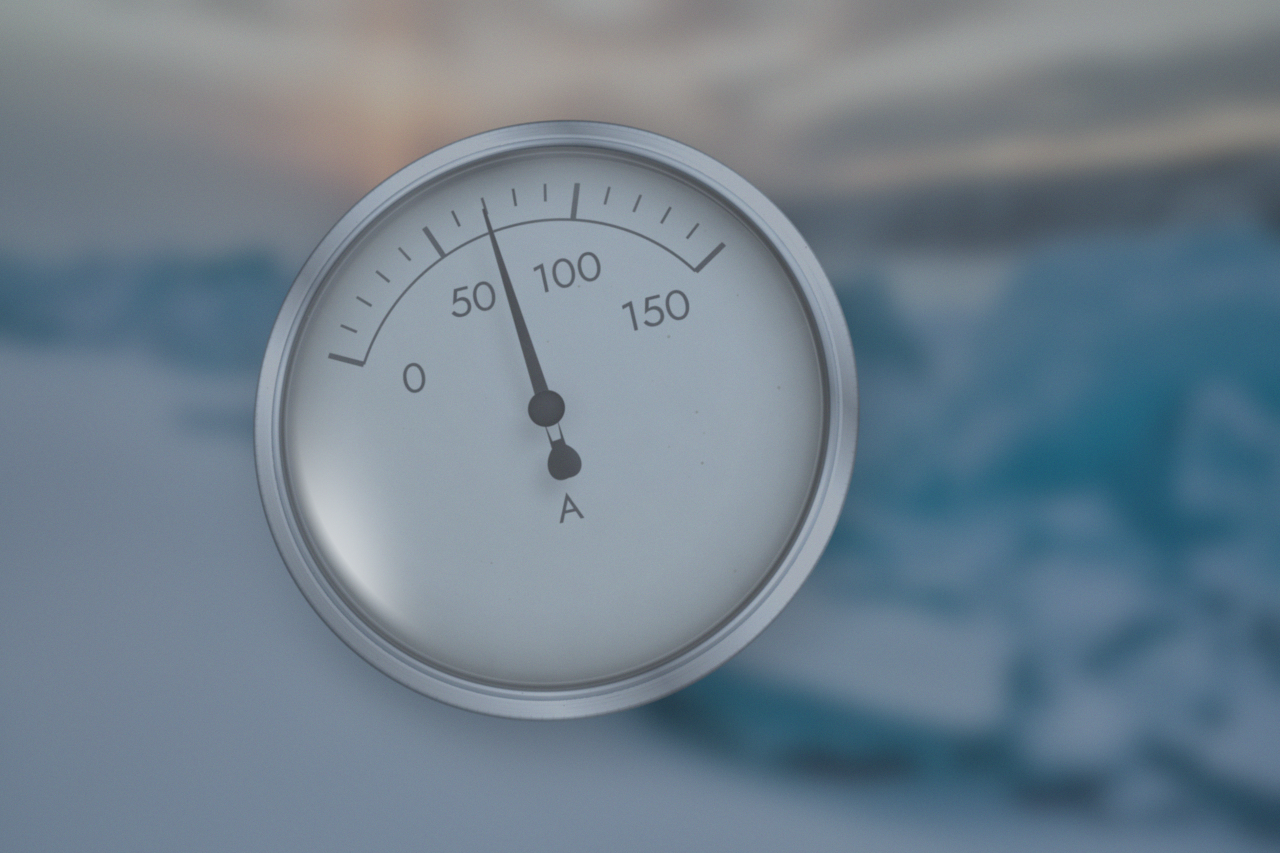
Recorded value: value=70 unit=A
